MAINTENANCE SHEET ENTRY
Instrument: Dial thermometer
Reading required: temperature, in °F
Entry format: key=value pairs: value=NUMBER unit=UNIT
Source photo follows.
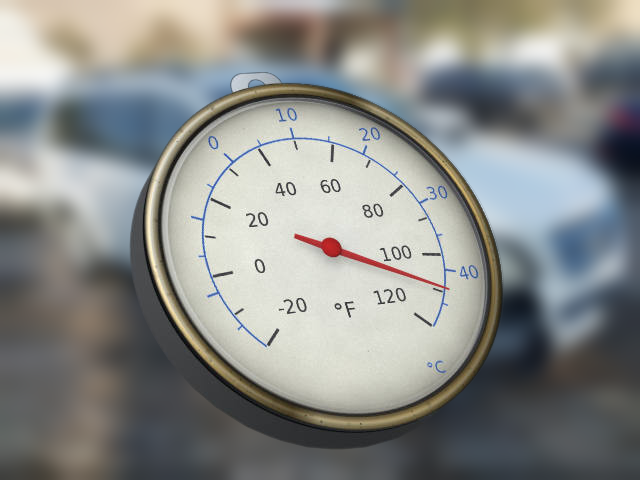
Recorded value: value=110 unit=°F
